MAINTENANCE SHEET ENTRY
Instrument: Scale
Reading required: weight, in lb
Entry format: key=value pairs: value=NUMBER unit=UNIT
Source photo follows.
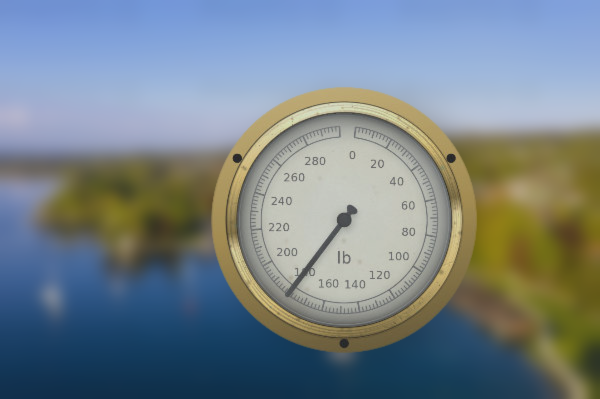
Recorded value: value=180 unit=lb
